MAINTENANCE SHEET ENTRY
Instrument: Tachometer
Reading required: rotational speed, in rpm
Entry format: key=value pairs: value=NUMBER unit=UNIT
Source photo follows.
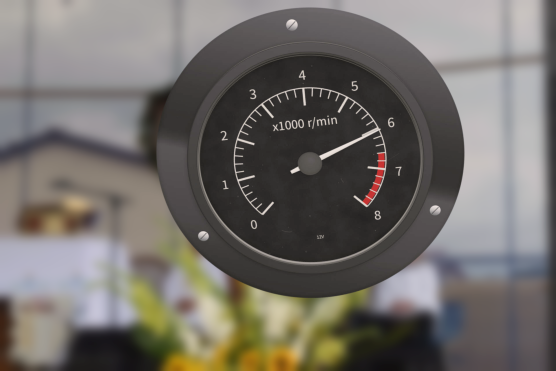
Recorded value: value=6000 unit=rpm
